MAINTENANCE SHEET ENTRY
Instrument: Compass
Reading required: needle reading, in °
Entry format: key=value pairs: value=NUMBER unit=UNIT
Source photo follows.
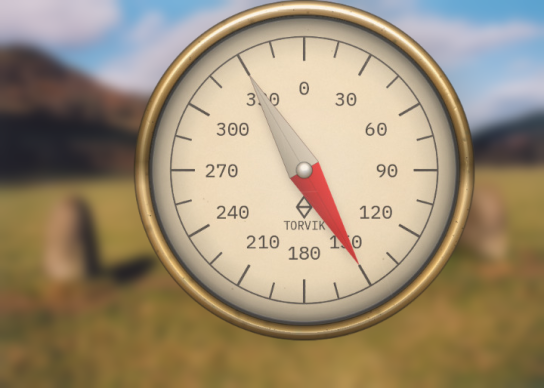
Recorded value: value=150 unit=°
